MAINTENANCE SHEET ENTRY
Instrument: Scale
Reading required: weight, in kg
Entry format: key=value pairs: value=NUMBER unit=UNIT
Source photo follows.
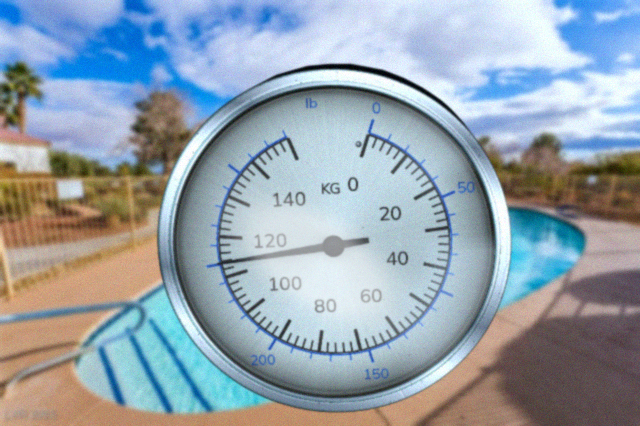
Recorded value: value=114 unit=kg
